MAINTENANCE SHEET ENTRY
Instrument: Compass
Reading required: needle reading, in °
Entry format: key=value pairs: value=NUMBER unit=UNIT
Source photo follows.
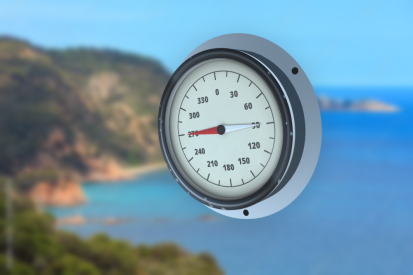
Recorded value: value=270 unit=°
